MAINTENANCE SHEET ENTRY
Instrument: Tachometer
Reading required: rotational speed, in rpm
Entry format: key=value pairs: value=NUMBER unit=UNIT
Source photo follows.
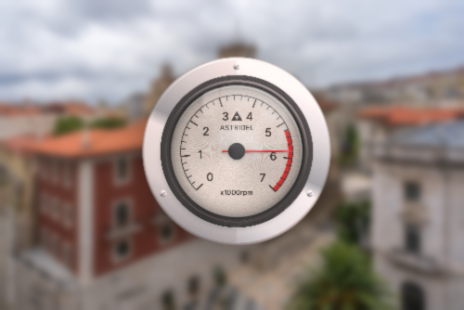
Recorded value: value=5800 unit=rpm
